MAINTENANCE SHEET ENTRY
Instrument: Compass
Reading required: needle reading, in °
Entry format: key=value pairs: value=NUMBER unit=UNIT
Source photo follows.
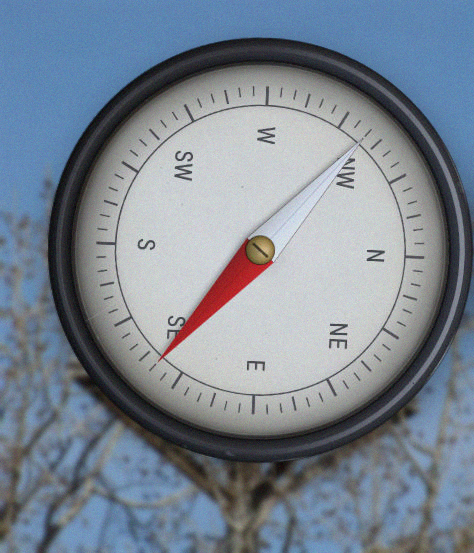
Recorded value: value=130 unit=°
